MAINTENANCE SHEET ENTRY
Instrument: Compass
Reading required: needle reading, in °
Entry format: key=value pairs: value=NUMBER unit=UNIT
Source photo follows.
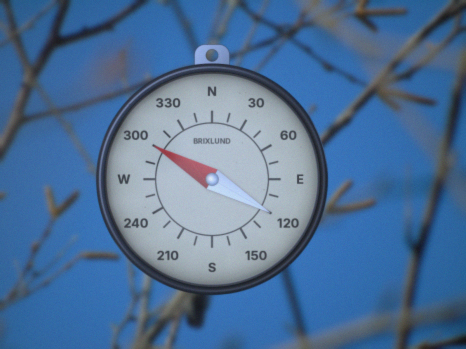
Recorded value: value=300 unit=°
